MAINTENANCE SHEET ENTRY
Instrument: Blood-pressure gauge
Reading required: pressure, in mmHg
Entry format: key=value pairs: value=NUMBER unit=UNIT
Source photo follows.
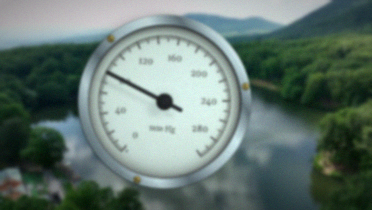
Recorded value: value=80 unit=mmHg
